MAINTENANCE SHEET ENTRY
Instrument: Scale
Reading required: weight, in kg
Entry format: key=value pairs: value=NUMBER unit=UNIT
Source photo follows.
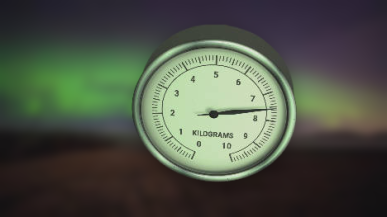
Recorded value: value=7.5 unit=kg
